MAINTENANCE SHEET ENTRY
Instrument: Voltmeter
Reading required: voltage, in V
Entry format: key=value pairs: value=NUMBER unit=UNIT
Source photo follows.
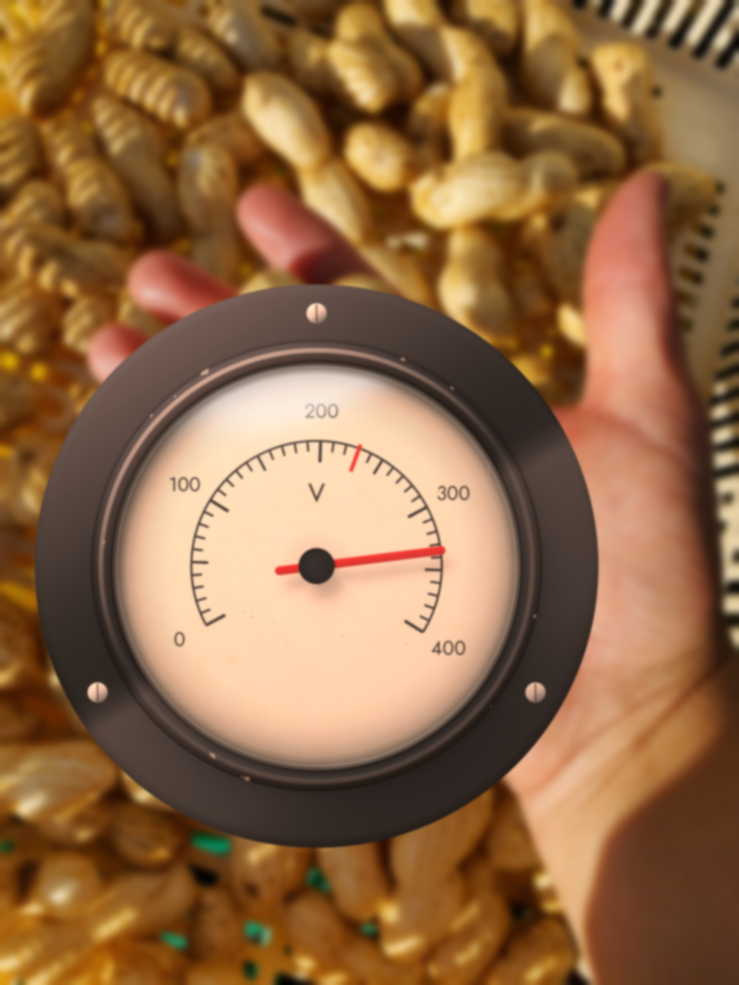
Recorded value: value=335 unit=V
